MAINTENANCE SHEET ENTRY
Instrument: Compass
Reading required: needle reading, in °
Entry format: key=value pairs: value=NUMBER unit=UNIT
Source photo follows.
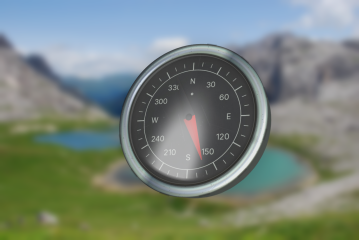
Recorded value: value=160 unit=°
